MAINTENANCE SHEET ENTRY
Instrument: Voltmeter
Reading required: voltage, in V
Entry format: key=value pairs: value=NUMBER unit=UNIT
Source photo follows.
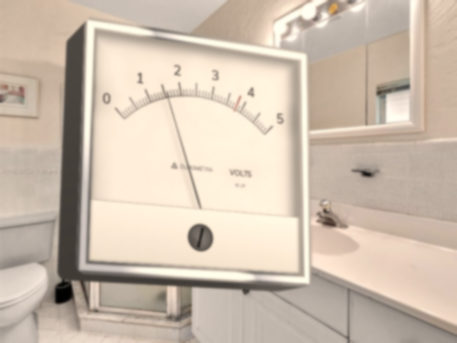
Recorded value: value=1.5 unit=V
